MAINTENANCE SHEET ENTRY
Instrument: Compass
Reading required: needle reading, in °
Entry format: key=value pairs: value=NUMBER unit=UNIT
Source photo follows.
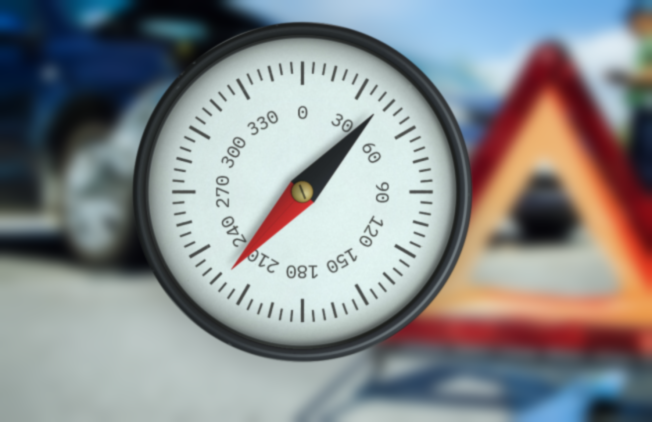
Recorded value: value=222.5 unit=°
